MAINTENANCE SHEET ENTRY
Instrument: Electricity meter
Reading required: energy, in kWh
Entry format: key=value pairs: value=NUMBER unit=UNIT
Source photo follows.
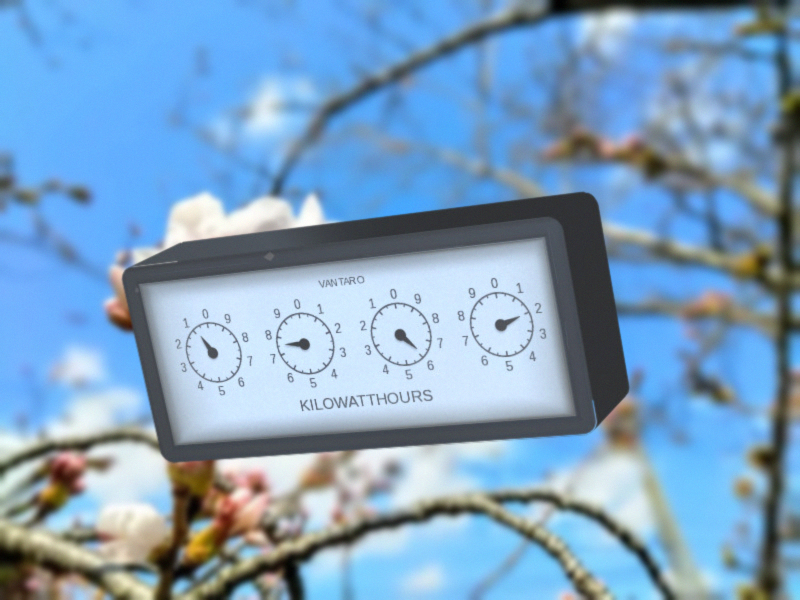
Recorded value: value=762 unit=kWh
